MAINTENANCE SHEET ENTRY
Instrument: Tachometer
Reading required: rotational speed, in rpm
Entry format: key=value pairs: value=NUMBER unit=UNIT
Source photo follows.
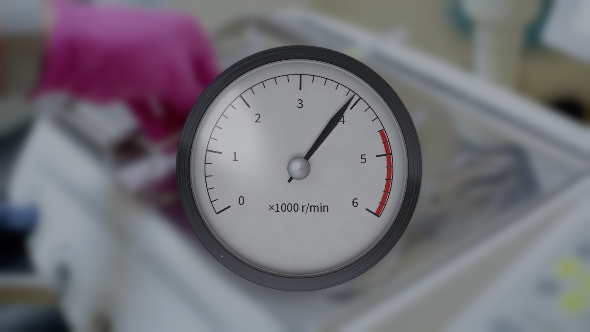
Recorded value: value=3900 unit=rpm
